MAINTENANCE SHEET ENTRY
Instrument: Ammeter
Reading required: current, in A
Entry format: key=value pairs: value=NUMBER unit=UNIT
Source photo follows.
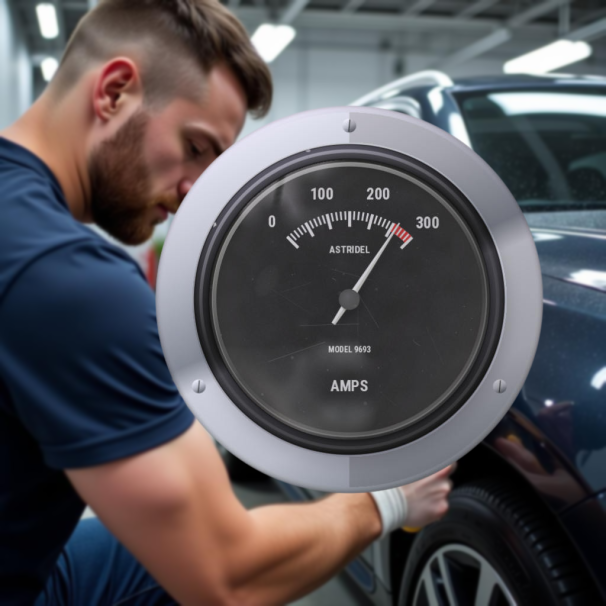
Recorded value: value=260 unit=A
